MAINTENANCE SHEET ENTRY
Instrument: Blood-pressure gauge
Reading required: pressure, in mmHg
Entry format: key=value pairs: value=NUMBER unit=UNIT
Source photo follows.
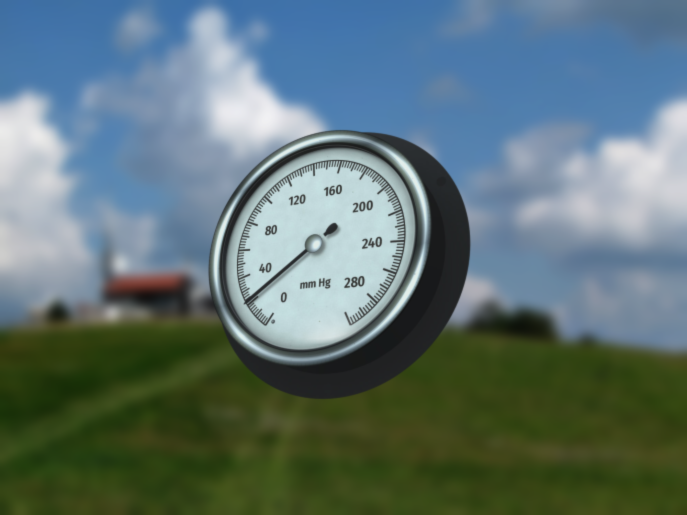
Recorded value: value=20 unit=mmHg
